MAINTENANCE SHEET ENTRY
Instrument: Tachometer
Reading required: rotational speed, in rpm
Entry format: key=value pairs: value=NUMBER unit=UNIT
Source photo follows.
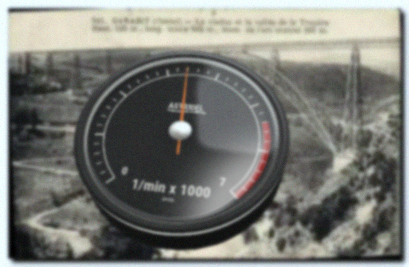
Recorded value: value=3400 unit=rpm
